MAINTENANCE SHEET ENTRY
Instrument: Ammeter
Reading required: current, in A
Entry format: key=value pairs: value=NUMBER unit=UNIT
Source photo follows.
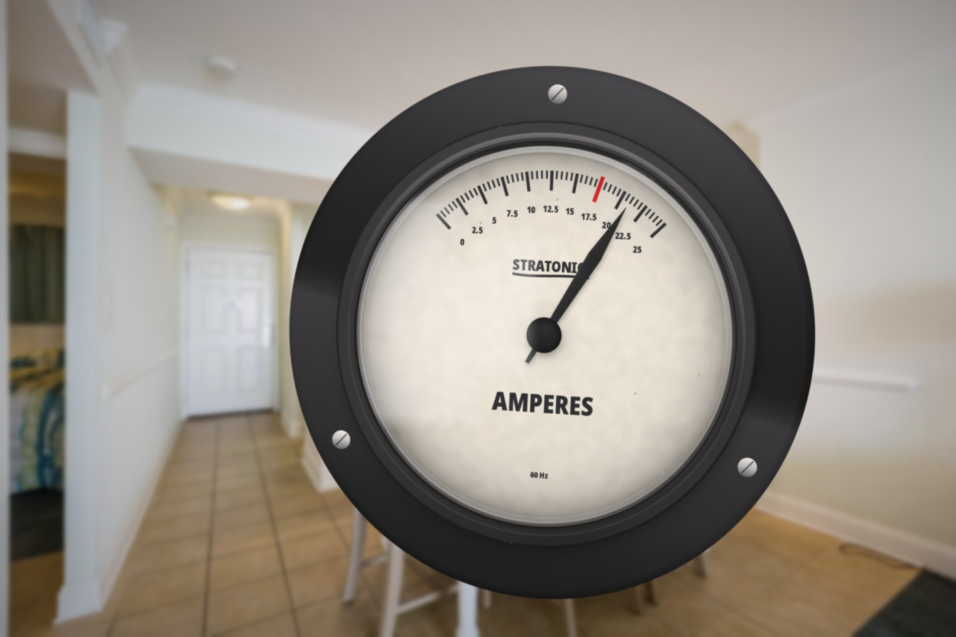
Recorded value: value=21 unit=A
